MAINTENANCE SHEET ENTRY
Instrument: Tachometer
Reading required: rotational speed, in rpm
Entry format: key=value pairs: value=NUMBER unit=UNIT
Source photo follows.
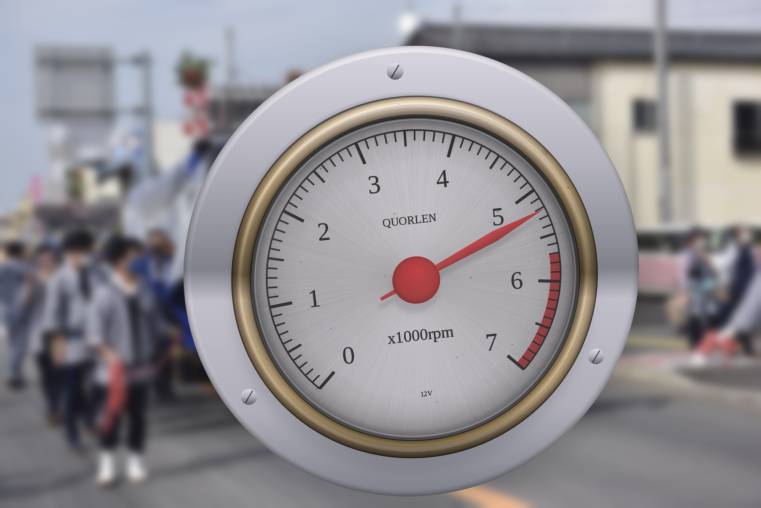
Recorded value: value=5200 unit=rpm
